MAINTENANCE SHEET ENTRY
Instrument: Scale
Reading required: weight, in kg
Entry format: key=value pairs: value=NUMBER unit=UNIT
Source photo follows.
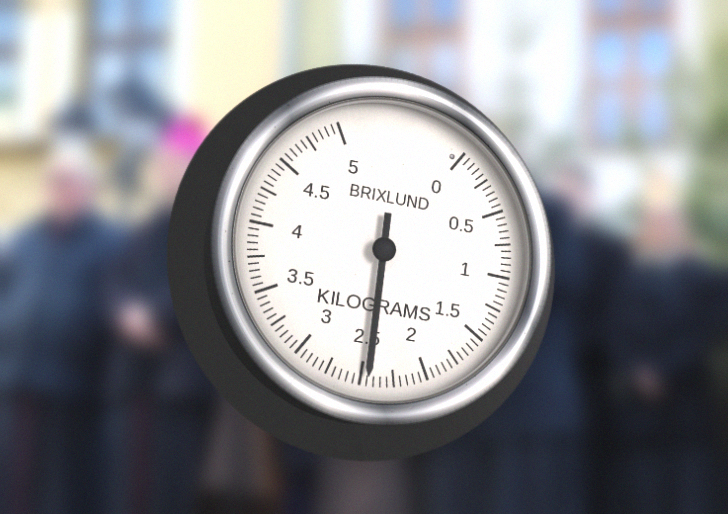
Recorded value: value=2.45 unit=kg
